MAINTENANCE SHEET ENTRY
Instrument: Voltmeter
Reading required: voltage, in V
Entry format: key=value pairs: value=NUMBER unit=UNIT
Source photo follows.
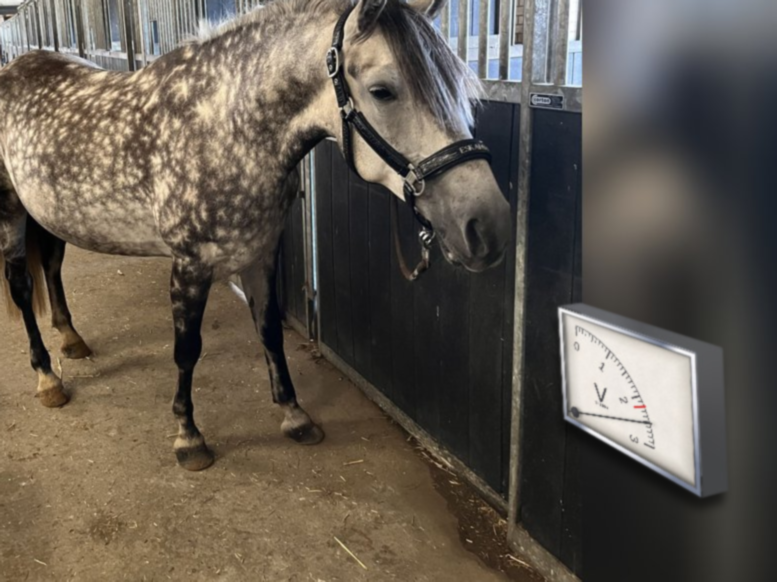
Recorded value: value=2.5 unit=V
